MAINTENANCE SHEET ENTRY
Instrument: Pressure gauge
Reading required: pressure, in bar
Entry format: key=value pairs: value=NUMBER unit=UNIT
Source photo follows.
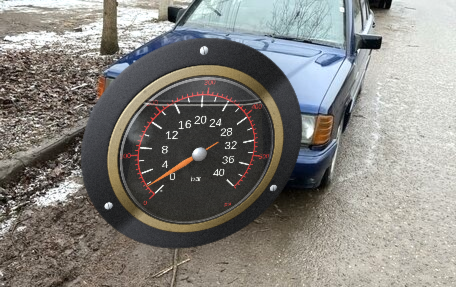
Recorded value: value=2 unit=bar
